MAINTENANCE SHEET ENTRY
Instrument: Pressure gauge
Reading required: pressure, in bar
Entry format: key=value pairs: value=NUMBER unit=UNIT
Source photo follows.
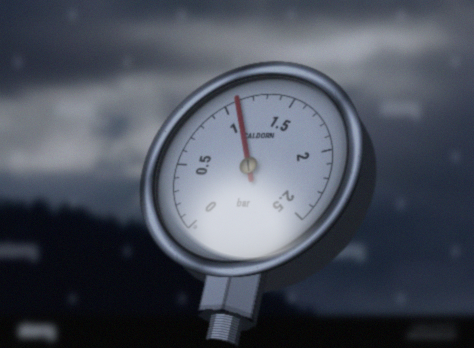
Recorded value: value=1.1 unit=bar
